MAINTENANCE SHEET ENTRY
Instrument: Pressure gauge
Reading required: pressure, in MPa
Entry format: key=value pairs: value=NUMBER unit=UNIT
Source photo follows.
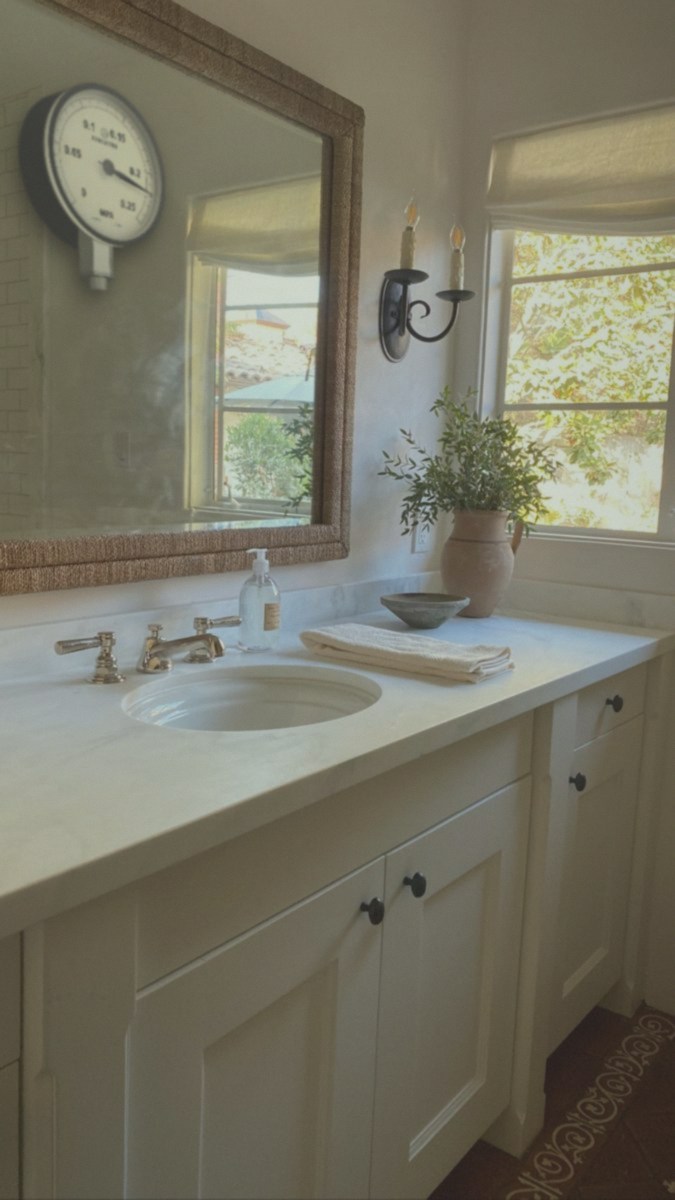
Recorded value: value=0.22 unit=MPa
